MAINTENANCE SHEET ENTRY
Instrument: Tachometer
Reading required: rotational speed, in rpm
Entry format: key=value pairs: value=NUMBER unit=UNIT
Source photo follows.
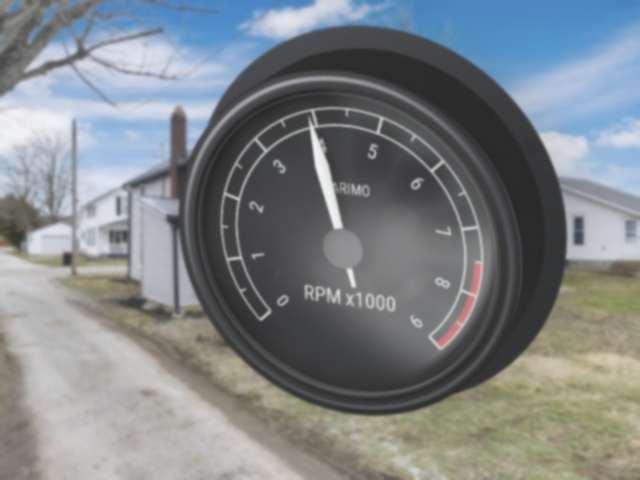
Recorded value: value=4000 unit=rpm
